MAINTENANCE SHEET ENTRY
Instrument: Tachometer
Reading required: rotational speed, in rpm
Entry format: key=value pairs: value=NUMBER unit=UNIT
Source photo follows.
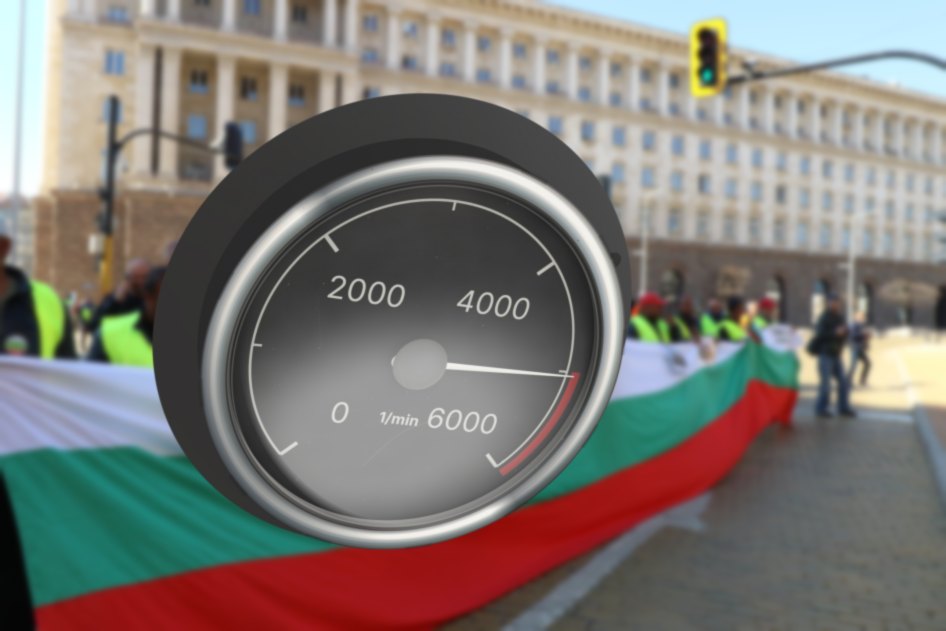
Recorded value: value=5000 unit=rpm
